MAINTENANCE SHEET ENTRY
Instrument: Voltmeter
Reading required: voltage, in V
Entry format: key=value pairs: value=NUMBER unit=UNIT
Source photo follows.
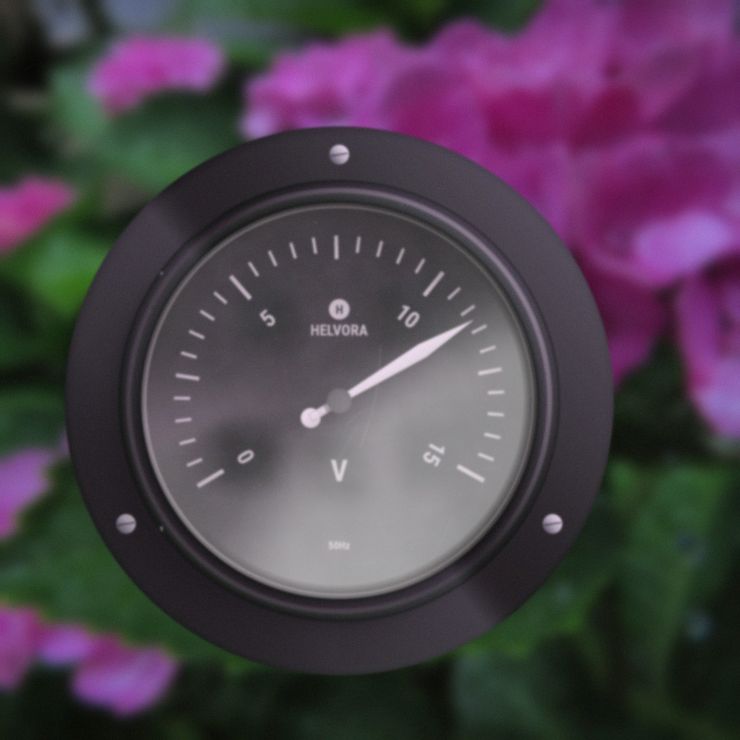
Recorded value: value=11.25 unit=V
